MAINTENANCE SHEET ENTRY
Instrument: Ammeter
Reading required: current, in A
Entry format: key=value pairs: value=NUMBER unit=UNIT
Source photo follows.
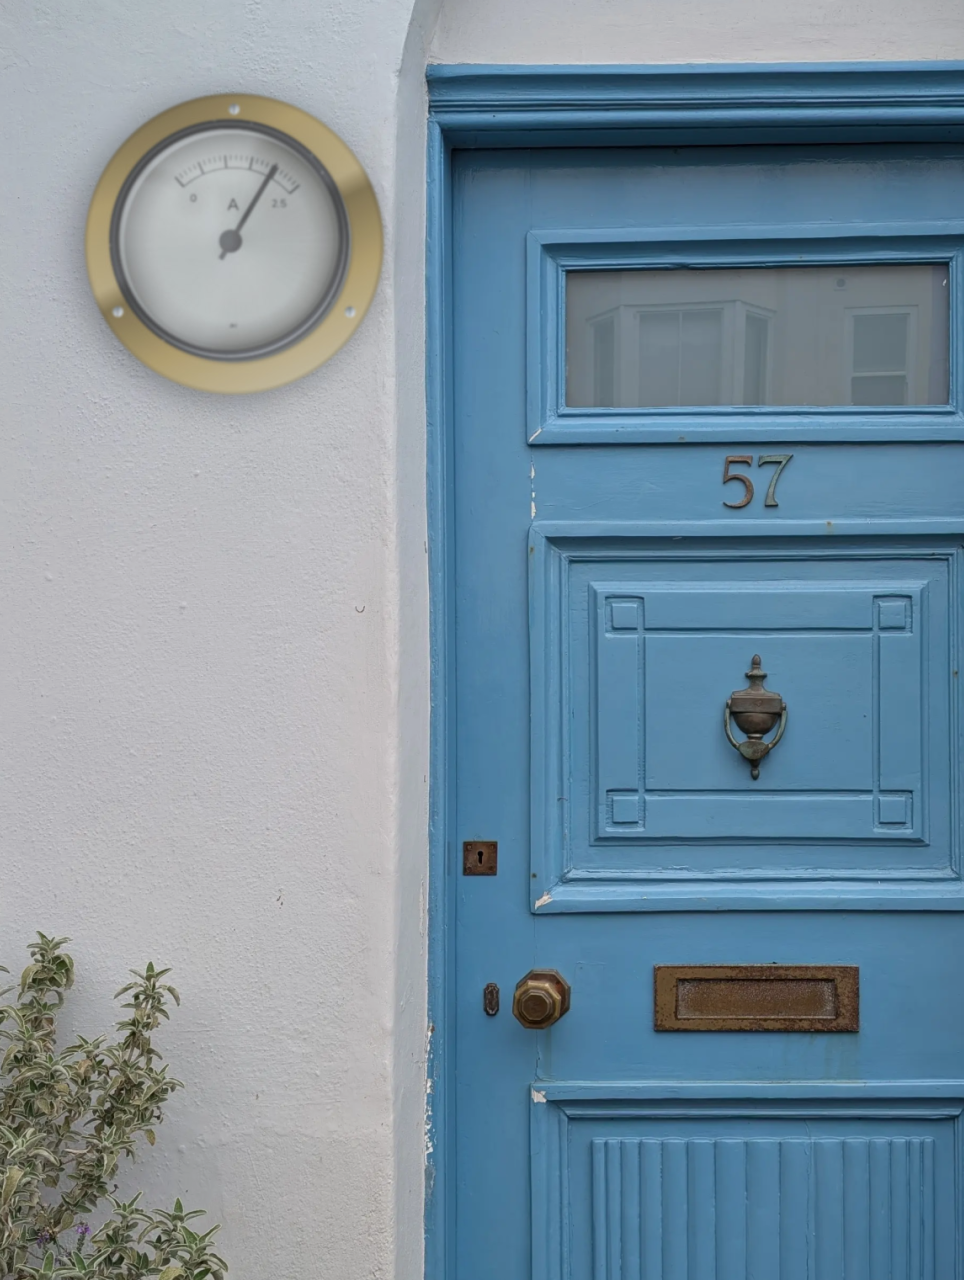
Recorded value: value=2 unit=A
